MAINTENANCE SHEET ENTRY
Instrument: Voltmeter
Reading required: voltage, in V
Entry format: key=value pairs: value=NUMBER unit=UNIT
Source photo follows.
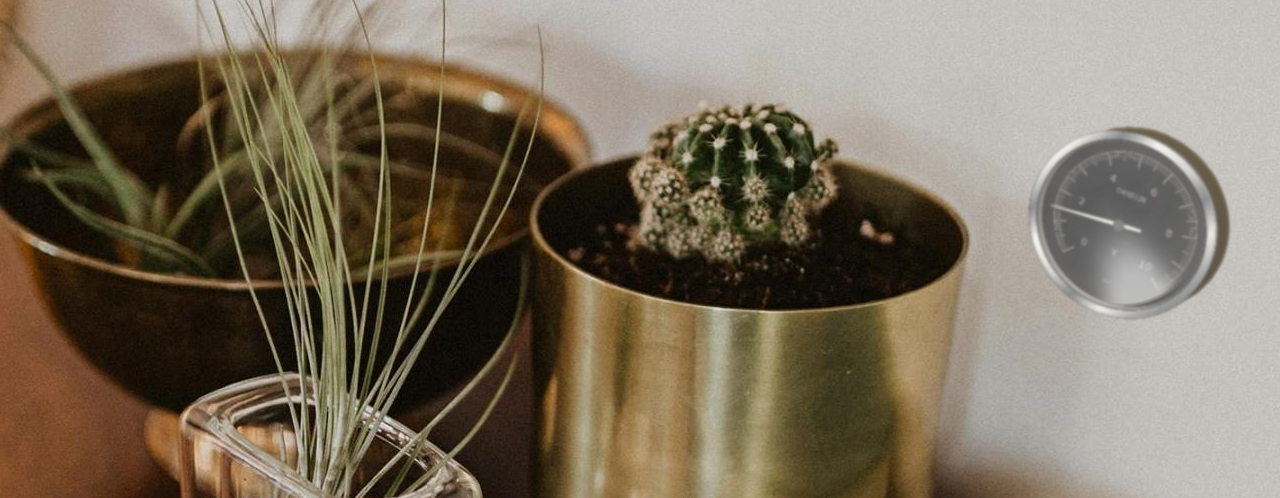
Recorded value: value=1.5 unit=V
